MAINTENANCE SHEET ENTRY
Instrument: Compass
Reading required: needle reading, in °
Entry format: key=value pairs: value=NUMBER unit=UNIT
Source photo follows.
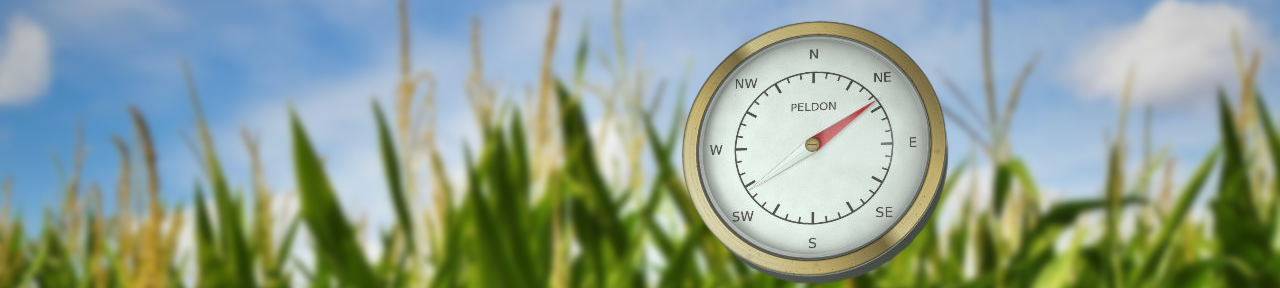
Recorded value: value=55 unit=°
